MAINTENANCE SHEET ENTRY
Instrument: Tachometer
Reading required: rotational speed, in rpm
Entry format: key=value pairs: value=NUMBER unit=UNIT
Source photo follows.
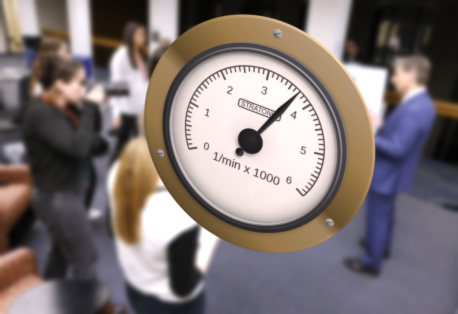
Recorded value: value=3700 unit=rpm
